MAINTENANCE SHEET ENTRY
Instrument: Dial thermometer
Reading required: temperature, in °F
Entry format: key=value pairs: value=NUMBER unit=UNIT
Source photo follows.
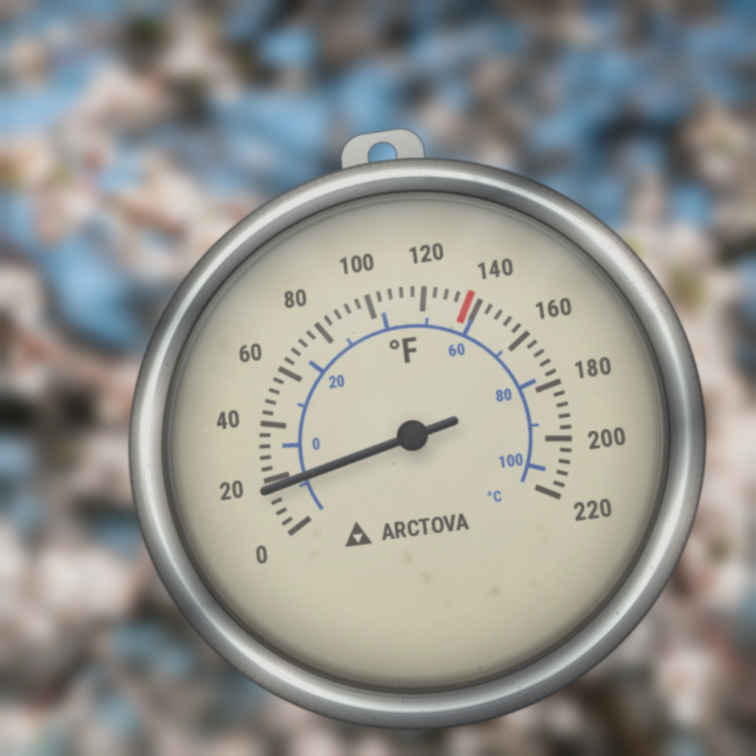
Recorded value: value=16 unit=°F
